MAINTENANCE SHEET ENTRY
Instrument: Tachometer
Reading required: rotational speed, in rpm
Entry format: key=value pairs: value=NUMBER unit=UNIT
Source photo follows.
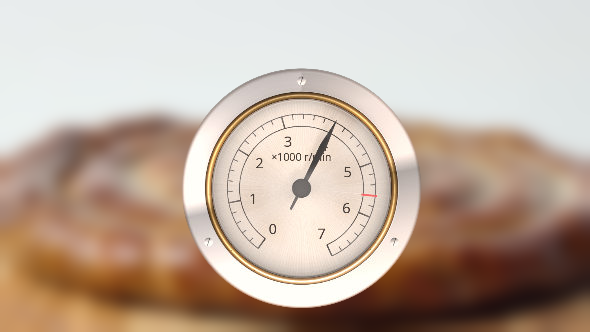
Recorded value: value=4000 unit=rpm
